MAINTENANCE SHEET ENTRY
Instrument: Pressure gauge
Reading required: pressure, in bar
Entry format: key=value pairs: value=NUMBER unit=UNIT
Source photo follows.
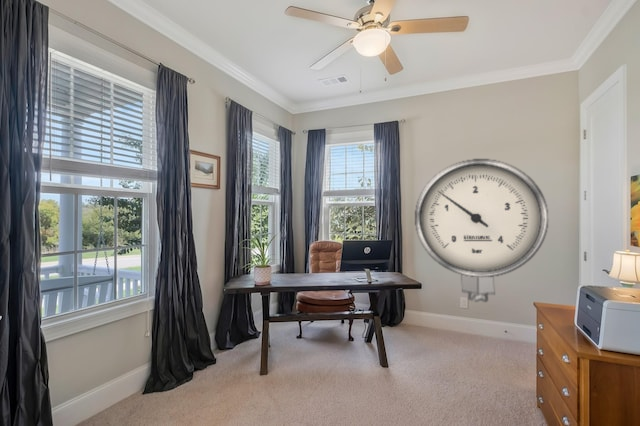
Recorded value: value=1.25 unit=bar
